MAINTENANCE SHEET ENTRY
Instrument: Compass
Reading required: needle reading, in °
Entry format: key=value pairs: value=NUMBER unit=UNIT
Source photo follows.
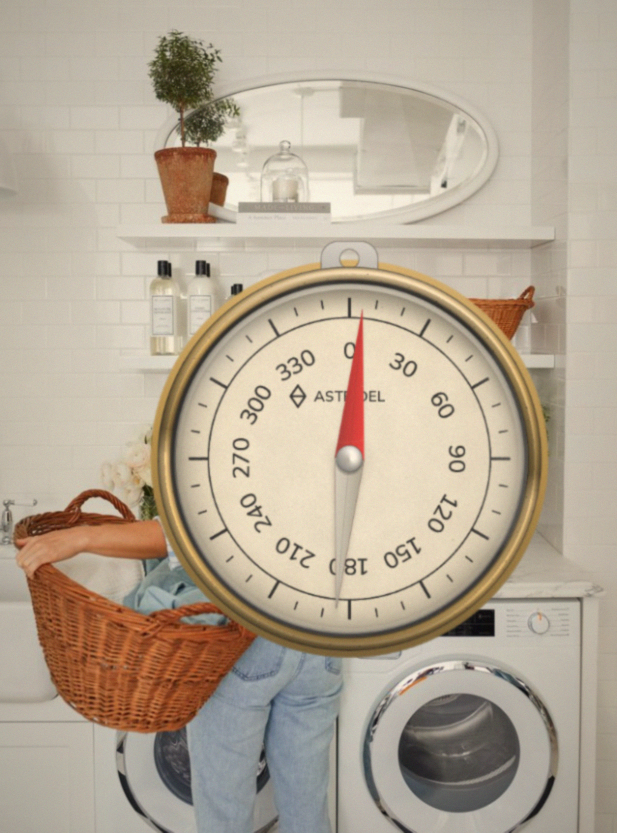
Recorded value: value=5 unit=°
